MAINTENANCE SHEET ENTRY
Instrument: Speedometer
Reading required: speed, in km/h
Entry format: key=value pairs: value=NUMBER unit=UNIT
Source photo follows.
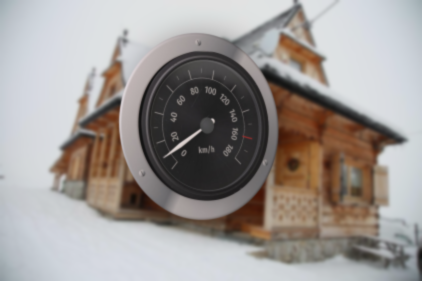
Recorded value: value=10 unit=km/h
